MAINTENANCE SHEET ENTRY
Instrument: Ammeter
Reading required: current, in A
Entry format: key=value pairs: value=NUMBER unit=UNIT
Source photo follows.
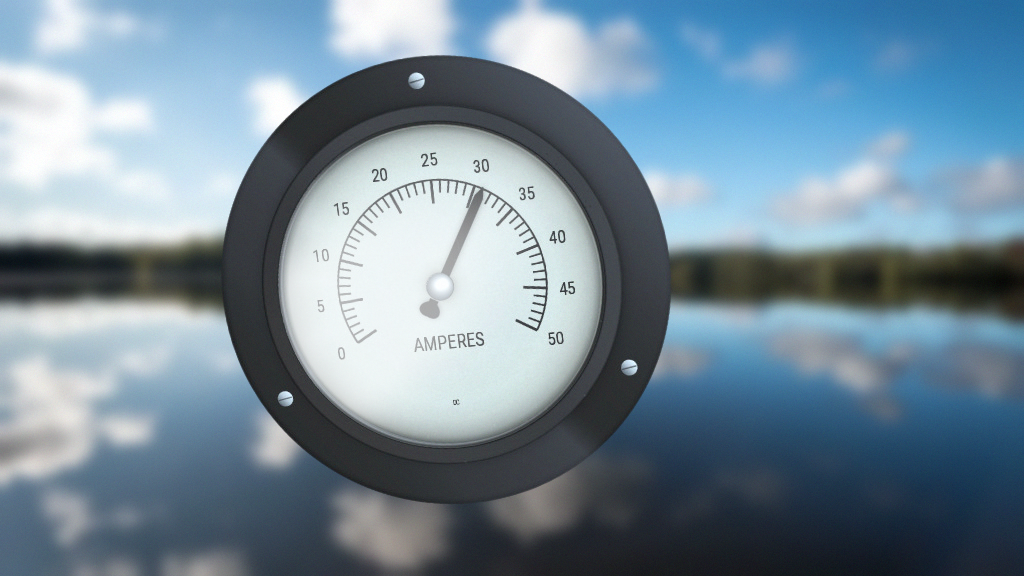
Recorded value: value=31 unit=A
